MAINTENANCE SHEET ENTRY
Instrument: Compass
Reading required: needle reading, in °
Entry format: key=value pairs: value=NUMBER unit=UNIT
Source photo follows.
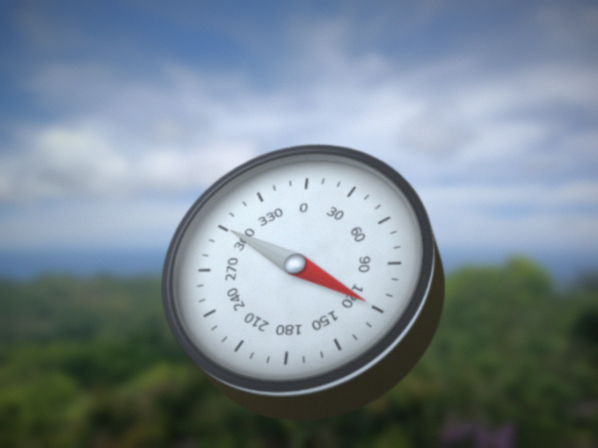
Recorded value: value=120 unit=°
